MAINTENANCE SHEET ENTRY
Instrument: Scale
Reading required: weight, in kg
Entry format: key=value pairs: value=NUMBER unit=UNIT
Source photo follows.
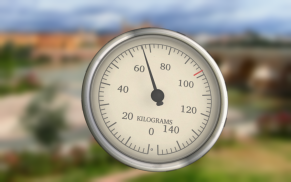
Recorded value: value=66 unit=kg
